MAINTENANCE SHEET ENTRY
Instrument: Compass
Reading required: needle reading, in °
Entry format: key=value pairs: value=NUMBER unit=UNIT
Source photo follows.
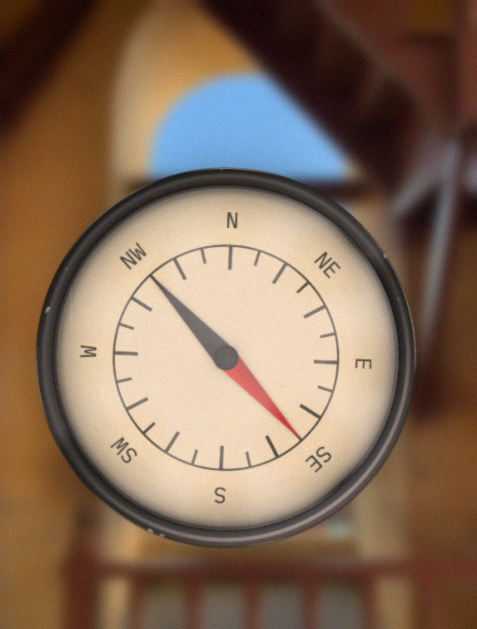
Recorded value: value=135 unit=°
